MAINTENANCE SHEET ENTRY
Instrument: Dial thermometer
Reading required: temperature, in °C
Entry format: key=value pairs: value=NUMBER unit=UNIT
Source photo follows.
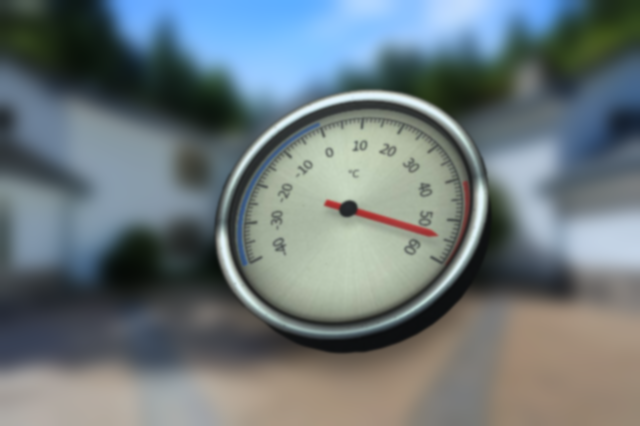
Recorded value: value=55 unit=°C
